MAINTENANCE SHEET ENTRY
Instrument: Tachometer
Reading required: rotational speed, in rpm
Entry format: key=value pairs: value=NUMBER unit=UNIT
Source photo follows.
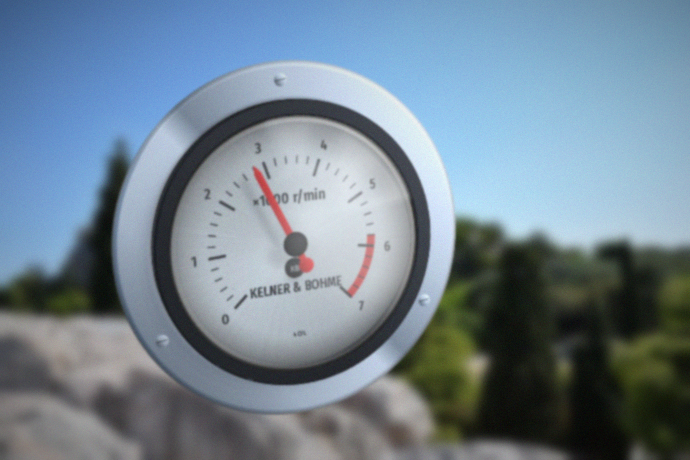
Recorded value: value=2800 unit=rpm
